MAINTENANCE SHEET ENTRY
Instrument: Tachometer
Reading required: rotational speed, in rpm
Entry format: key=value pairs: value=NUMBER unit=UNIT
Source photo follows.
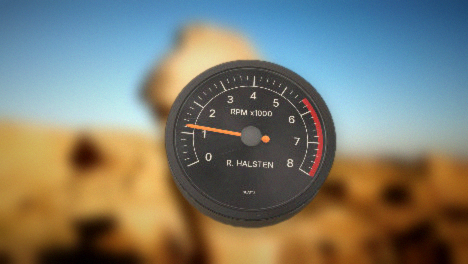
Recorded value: value=1200 unit=rpm
